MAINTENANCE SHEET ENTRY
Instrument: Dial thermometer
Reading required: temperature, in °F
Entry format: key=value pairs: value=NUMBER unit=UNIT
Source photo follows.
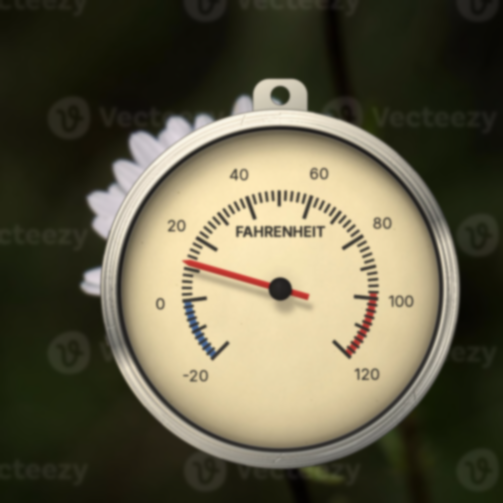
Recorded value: value=12 unit=°F
